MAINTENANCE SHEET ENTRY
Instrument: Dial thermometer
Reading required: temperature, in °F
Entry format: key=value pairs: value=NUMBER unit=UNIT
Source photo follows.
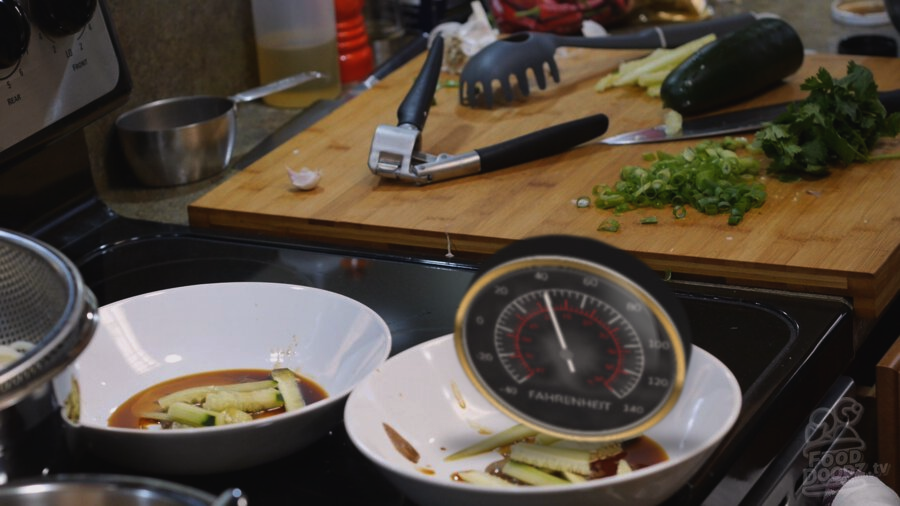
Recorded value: value=40 unit=°F
